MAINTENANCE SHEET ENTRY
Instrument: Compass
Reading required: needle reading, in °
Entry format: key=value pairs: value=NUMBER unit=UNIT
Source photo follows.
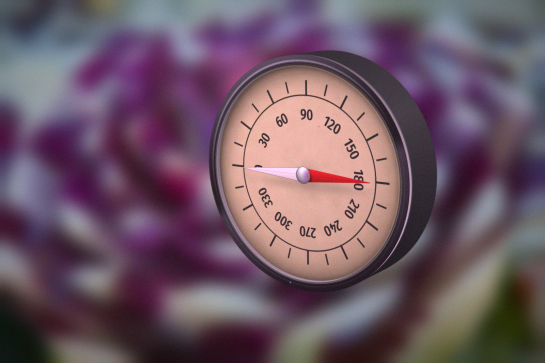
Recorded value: value=180 unit=°
